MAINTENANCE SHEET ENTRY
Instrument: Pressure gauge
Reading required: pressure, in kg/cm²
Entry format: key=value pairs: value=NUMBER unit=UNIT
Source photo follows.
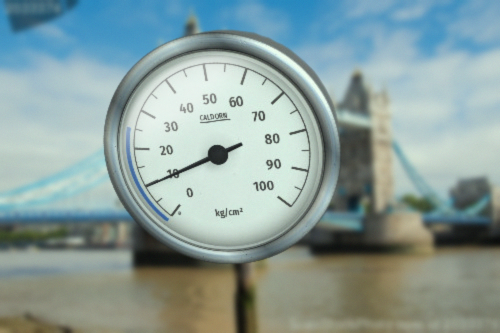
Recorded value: value=10 unit=kg/cm²
